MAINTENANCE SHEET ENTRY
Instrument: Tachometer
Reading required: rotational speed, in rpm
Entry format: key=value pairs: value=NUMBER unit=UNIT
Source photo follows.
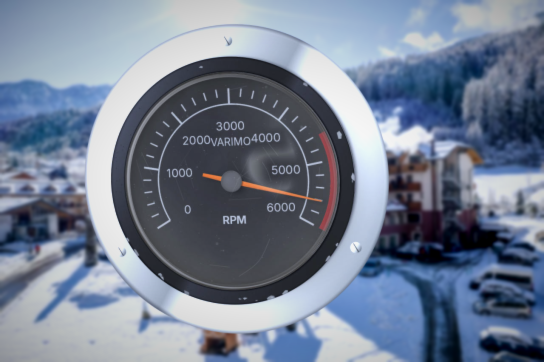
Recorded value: value=5600 unit=rpm
